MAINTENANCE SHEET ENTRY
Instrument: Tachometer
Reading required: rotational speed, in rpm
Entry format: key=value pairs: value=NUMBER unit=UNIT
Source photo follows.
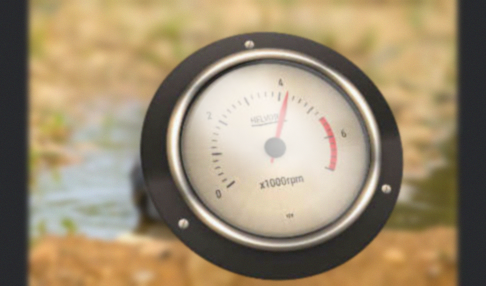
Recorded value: value=4200 unit=rpm
